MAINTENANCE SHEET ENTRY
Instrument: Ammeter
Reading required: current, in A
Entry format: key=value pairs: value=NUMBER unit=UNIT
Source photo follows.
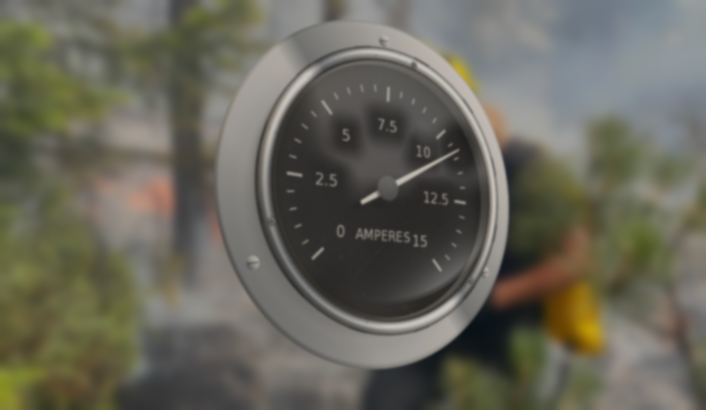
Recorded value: value=10.75 unit=A
